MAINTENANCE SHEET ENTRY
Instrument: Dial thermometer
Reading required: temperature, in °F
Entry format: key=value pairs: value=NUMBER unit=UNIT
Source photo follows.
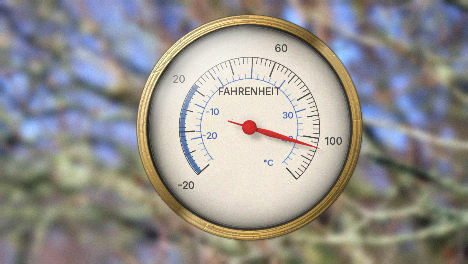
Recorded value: value=104 unit=°F
